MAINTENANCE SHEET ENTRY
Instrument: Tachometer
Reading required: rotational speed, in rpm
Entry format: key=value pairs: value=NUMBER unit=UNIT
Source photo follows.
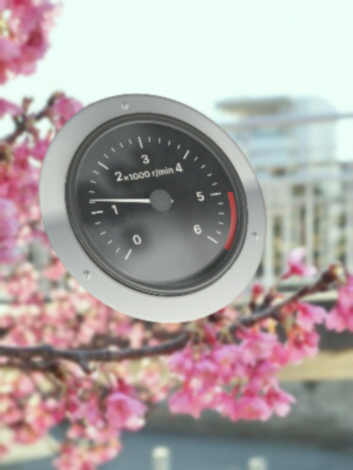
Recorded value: value=1200 unit=rpm
